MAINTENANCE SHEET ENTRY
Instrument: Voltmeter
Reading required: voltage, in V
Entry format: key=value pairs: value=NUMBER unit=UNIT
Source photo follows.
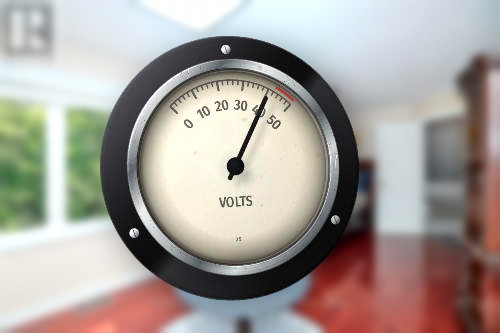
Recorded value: value=40 unit=V
